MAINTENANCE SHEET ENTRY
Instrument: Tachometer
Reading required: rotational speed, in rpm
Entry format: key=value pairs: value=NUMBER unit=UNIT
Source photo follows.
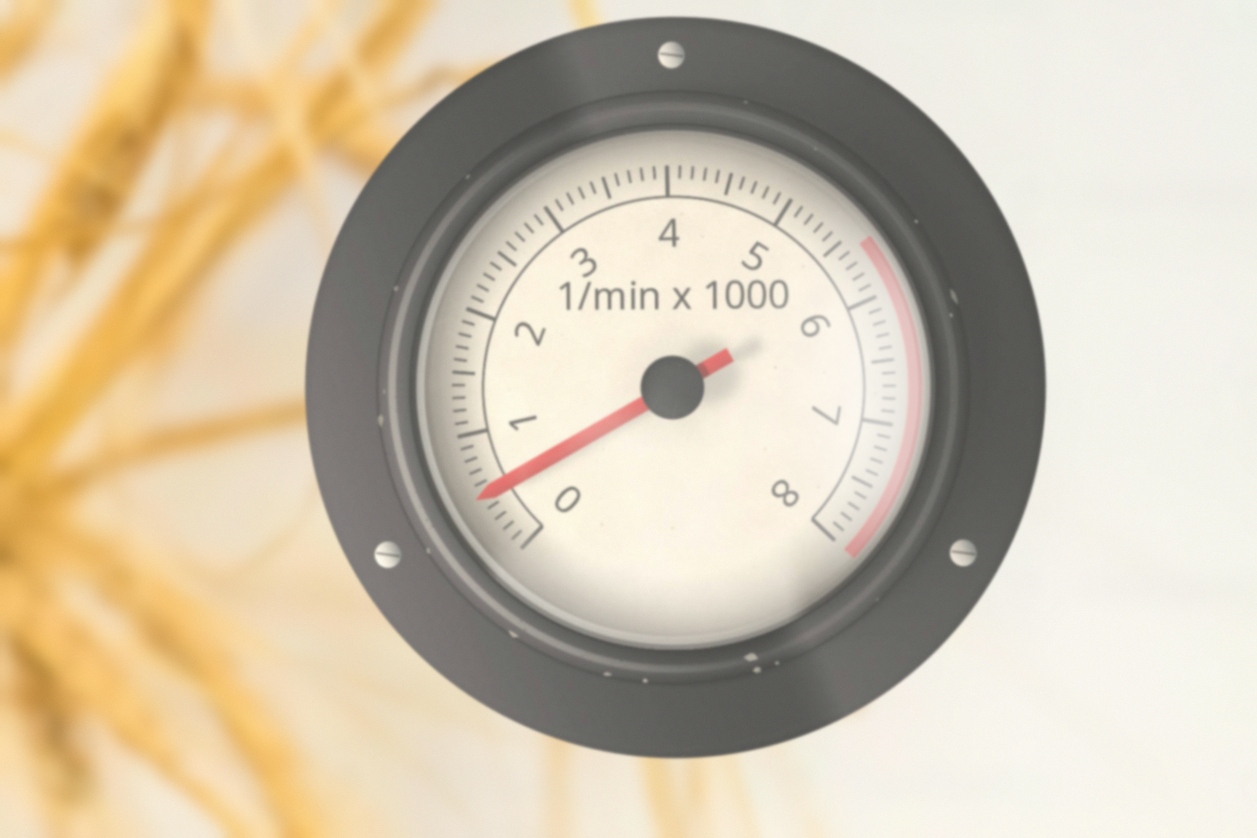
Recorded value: value=500 unit=rpm
